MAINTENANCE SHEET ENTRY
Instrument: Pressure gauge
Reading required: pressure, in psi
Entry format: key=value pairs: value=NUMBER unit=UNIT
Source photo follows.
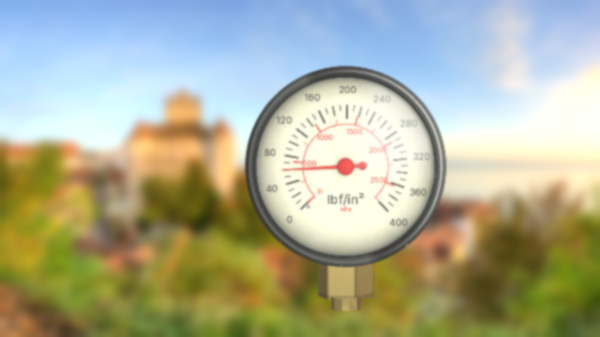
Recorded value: value=60 unit=psi
